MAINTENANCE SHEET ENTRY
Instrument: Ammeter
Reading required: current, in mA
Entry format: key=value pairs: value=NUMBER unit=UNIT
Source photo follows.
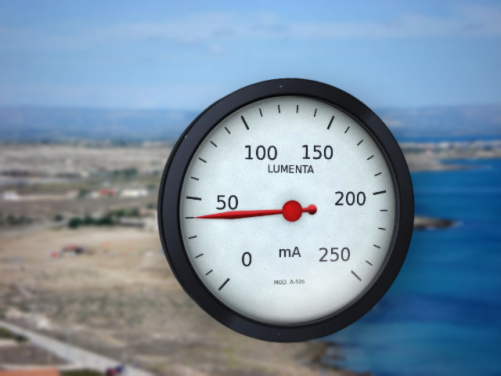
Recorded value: value=40 unit=mA
